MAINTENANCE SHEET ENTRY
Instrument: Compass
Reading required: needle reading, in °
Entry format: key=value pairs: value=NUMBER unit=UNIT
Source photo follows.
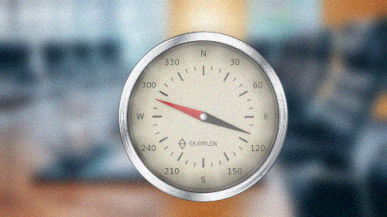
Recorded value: value=290 unit=°
